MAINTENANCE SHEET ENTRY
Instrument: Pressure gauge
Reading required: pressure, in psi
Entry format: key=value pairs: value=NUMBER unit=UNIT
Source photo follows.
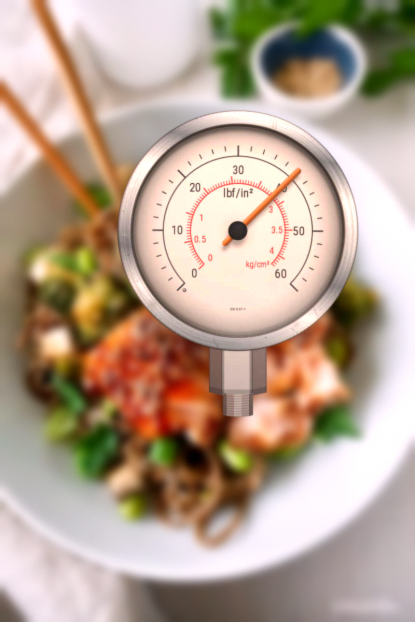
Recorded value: value=40 unit=psi
